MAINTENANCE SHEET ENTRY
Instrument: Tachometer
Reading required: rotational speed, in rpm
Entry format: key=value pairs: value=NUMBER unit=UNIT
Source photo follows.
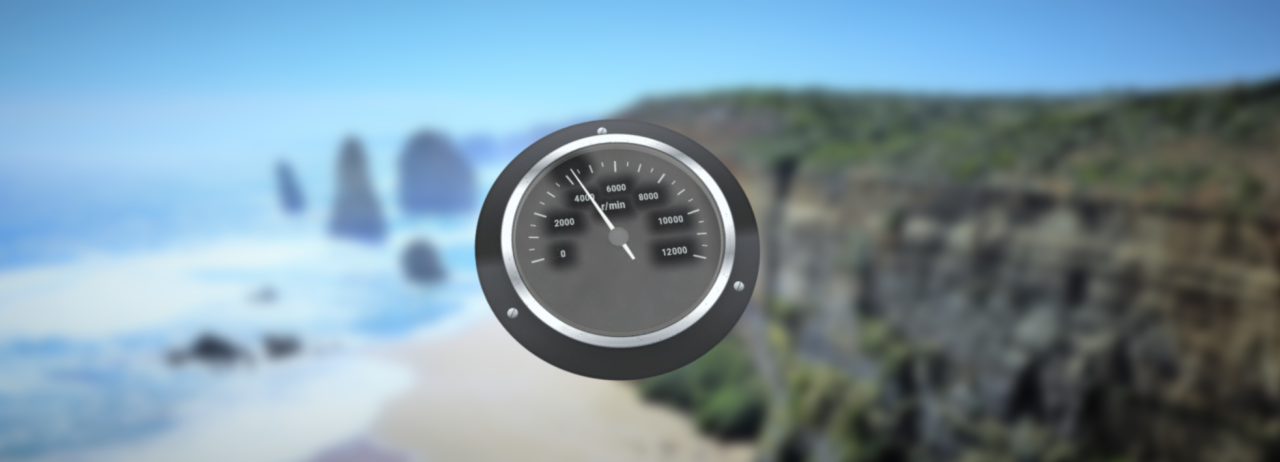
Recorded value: value=4250 unit=rpm
